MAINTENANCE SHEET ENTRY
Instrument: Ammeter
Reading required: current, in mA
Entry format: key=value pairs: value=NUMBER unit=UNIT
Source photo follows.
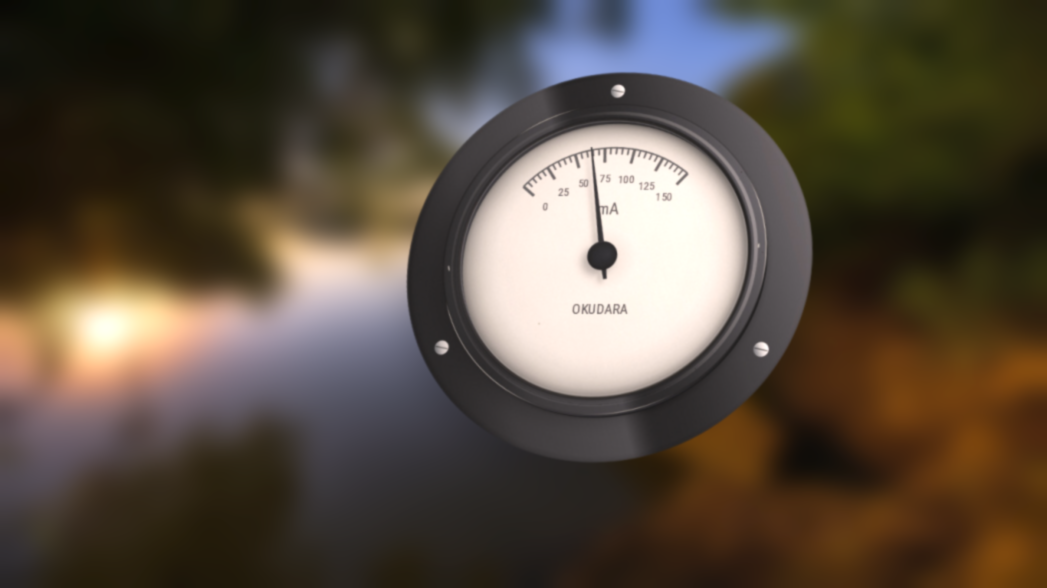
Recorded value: value=65 unit=mA
